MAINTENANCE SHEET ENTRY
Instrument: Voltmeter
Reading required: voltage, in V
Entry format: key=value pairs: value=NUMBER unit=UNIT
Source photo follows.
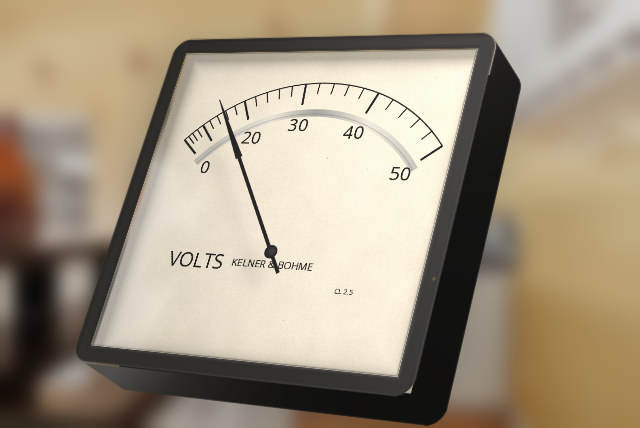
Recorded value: value=16 unit=V
